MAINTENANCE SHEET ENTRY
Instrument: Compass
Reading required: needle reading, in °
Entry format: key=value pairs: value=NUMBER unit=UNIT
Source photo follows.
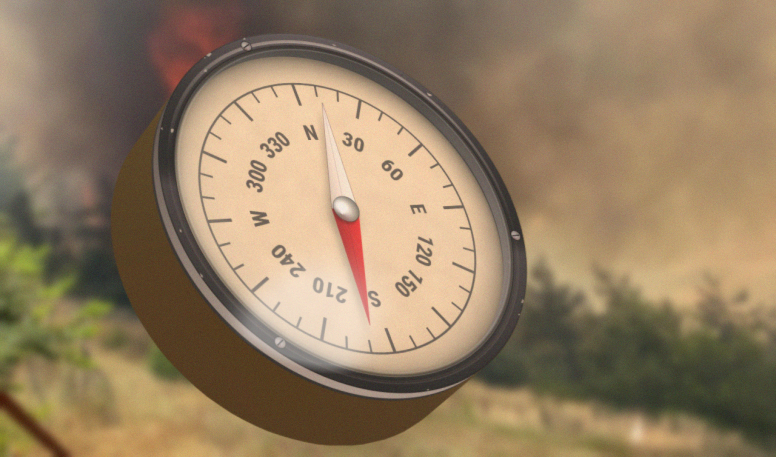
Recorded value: value=190 unit=°
